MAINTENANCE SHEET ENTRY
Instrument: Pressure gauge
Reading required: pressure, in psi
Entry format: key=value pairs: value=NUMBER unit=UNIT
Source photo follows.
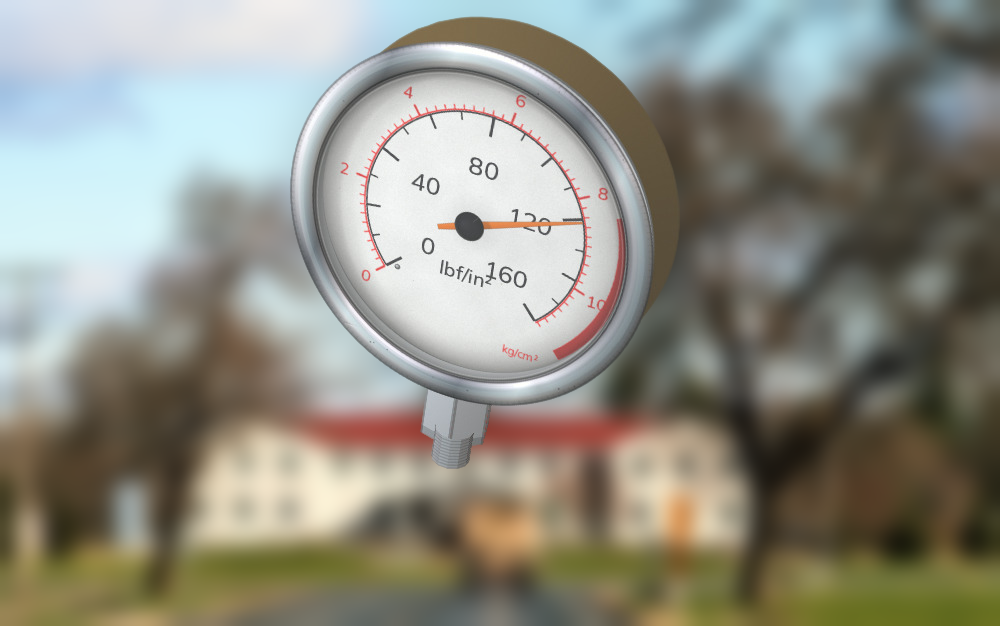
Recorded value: value=120 unit=psi
